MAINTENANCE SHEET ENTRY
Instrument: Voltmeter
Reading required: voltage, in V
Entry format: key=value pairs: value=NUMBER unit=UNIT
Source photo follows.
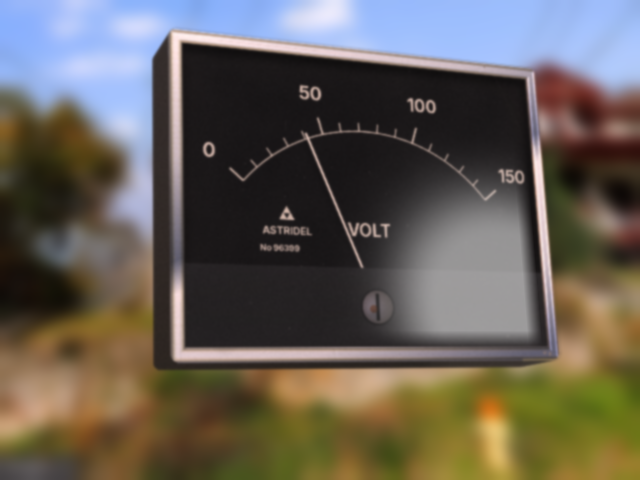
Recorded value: value=40 unit=V
